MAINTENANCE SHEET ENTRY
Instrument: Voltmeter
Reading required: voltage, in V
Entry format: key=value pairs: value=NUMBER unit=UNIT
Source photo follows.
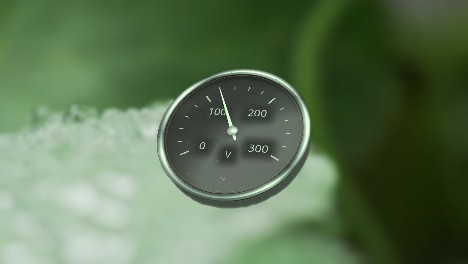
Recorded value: value=120 unit=V
